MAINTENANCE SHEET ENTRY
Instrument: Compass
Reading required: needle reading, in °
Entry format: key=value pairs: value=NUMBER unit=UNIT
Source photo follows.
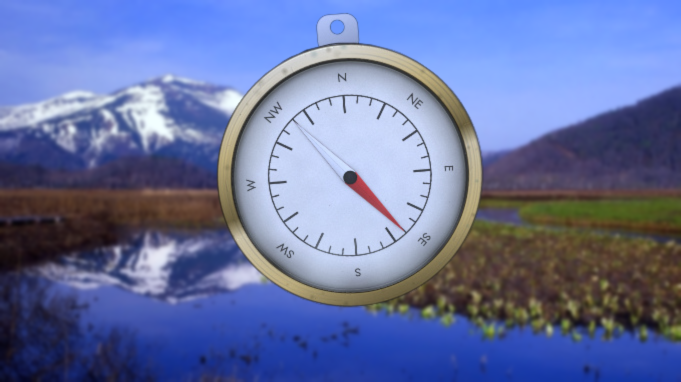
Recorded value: value=140 unit=°
